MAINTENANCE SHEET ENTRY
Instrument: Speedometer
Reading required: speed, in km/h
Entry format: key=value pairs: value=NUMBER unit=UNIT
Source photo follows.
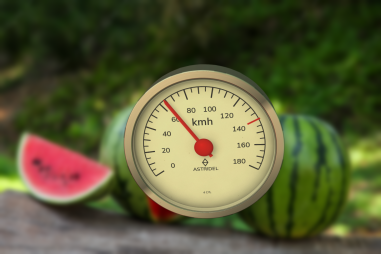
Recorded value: value=65 unit=km/h
